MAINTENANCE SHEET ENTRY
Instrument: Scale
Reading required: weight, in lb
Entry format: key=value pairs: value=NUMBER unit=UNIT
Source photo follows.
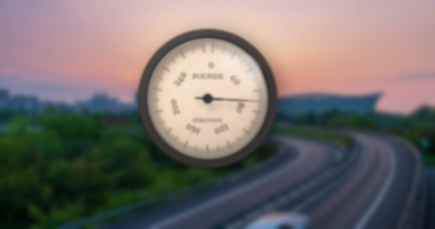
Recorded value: value=70 unit=lb
